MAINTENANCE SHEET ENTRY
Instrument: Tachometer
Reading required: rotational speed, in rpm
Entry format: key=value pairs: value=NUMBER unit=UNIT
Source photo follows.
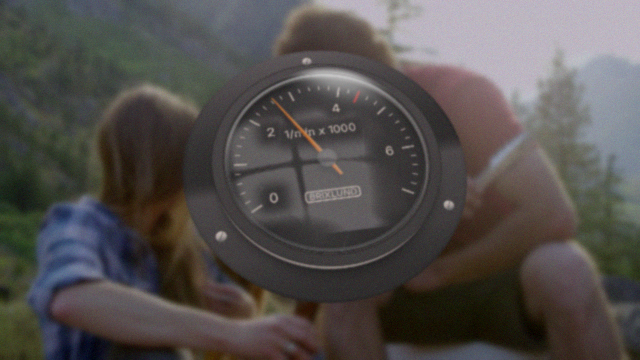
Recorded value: value=2600 unit=rpm
